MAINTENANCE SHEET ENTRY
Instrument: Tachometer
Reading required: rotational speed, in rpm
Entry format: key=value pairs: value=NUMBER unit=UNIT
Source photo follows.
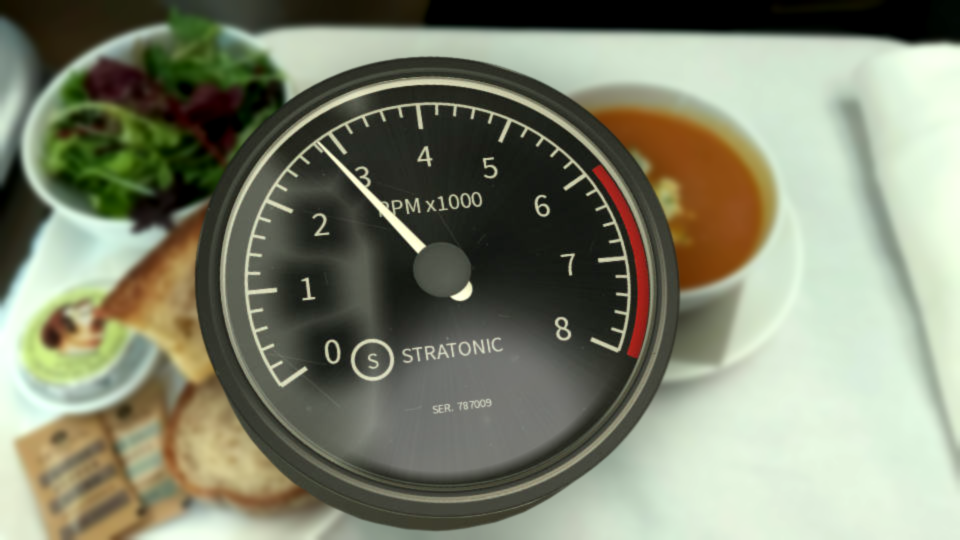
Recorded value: value=2800 unit=rpm
